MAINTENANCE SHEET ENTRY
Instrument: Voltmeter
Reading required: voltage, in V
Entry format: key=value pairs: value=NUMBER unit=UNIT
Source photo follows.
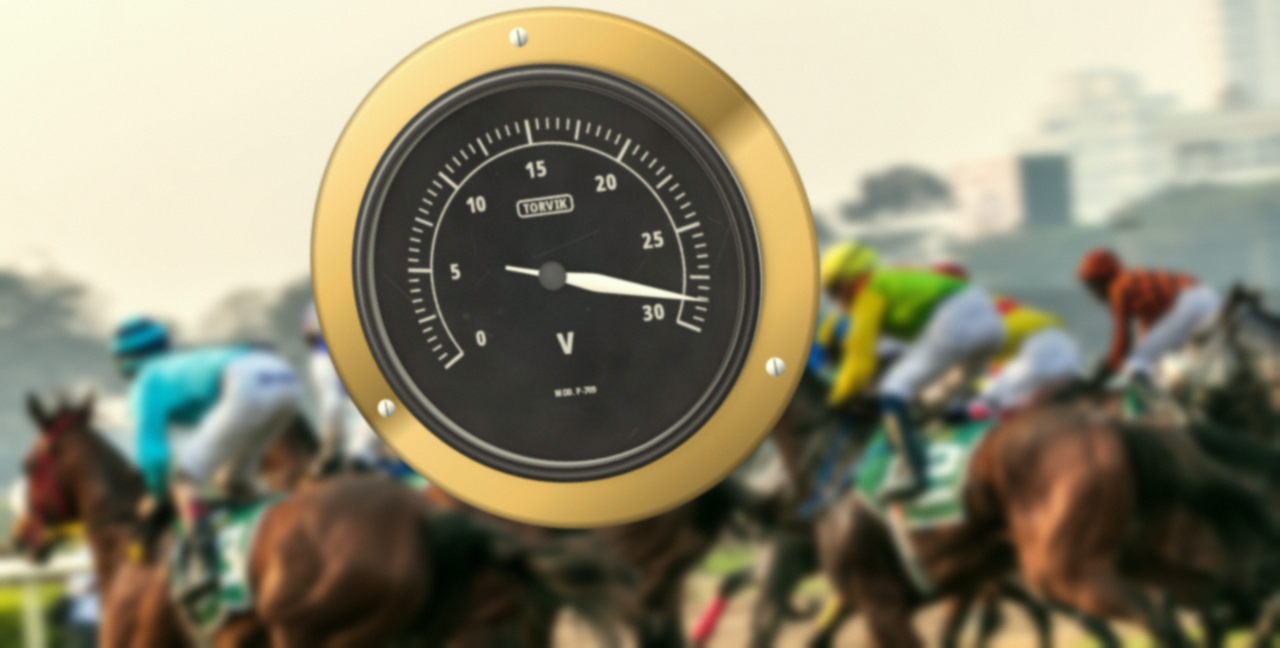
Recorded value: value=28.5 unit=V
